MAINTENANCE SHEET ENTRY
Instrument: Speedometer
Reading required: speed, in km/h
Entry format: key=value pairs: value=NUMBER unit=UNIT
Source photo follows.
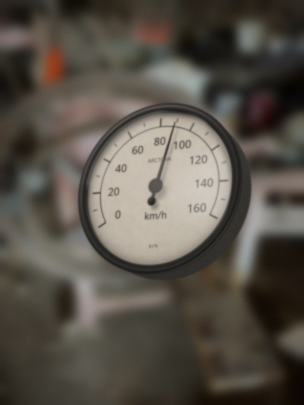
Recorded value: value=90 unit=km/h
